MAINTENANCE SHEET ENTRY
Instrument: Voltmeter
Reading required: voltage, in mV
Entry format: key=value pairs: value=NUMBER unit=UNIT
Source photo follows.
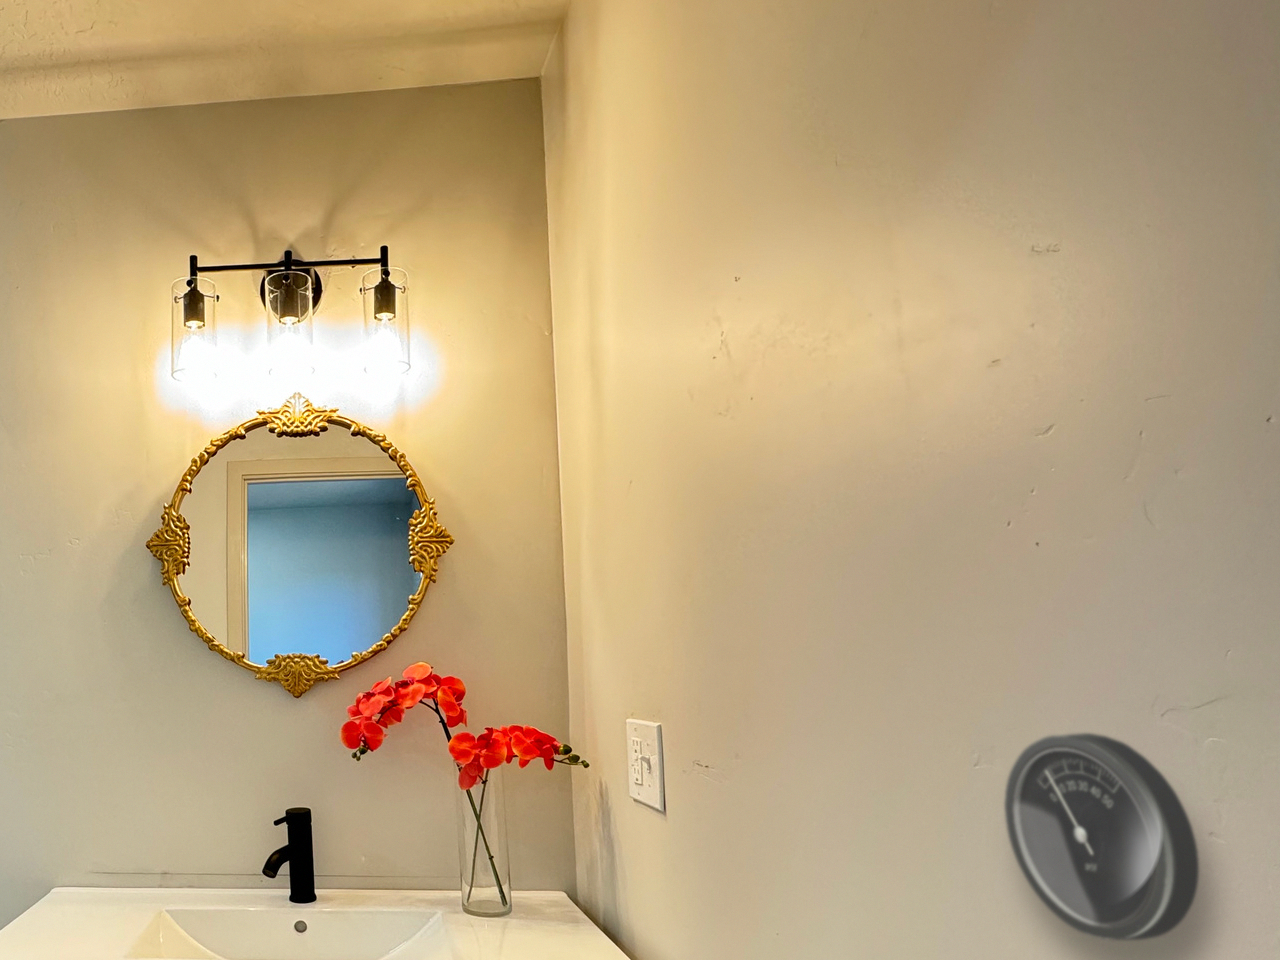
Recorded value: value=10 unit=mV
